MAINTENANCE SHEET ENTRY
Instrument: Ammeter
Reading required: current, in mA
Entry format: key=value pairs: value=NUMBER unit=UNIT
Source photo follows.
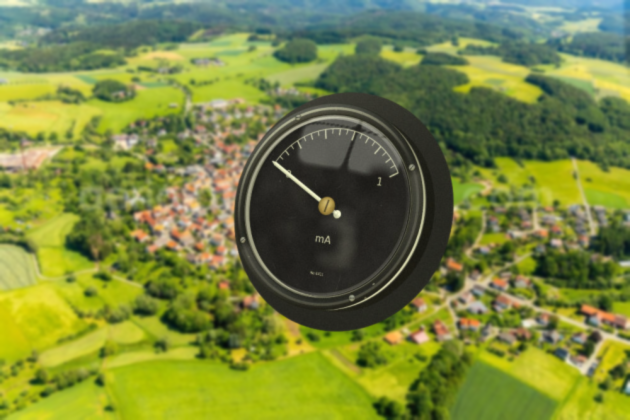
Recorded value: value=0 unit=mA
